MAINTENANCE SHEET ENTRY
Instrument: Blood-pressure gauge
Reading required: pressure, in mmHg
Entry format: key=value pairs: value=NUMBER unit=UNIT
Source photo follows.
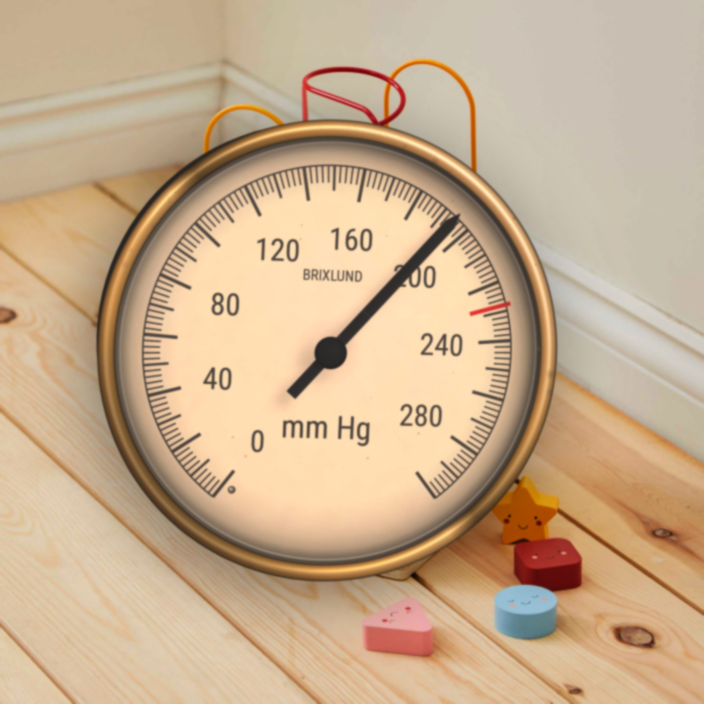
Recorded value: value=194 unit=mmHg
